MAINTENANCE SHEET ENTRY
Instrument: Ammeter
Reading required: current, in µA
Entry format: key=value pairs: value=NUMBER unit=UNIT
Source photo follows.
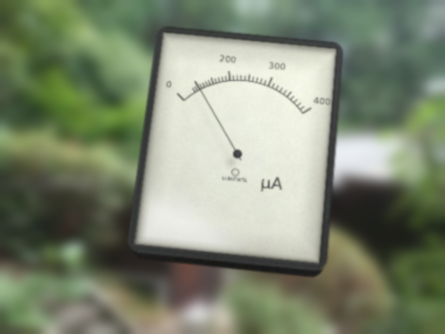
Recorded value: value=100 unit=µA
